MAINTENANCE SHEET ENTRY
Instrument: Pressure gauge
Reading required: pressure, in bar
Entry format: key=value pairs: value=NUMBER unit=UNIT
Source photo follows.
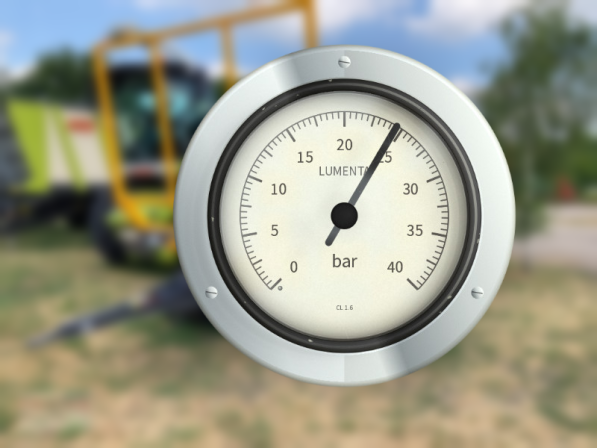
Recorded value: value=24.5 unit=bar
